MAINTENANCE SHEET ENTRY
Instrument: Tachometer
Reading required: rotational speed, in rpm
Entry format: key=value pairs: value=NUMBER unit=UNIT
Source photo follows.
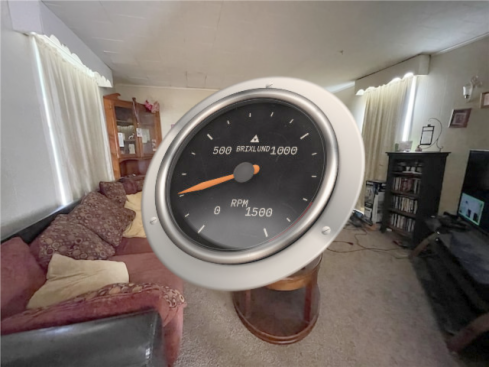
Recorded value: value=200 unit=rpm
